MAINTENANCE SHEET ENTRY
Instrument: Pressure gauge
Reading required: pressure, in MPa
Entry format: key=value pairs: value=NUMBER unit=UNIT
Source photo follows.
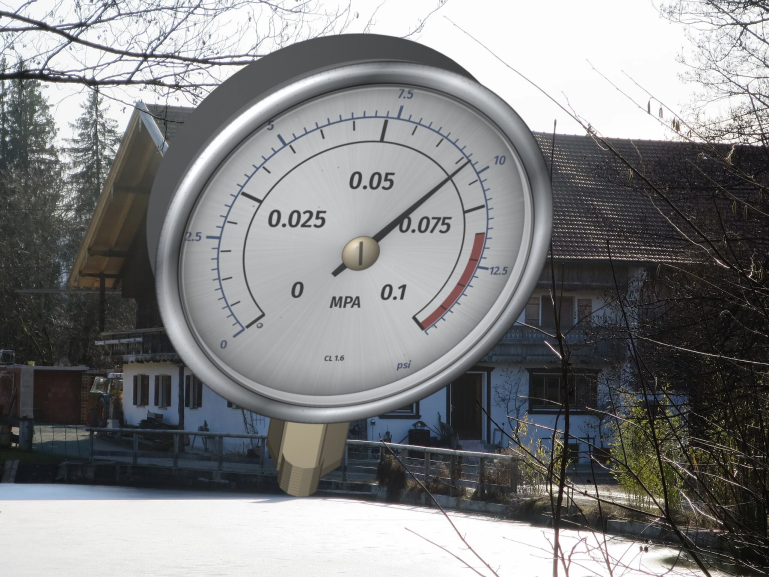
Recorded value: value=0.065 unit=MPa
